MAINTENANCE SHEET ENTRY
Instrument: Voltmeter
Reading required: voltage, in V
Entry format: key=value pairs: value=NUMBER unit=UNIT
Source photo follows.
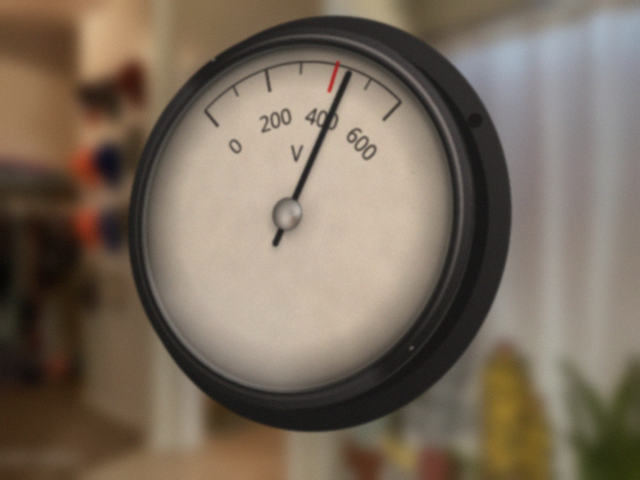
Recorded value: value=450 unit=V
